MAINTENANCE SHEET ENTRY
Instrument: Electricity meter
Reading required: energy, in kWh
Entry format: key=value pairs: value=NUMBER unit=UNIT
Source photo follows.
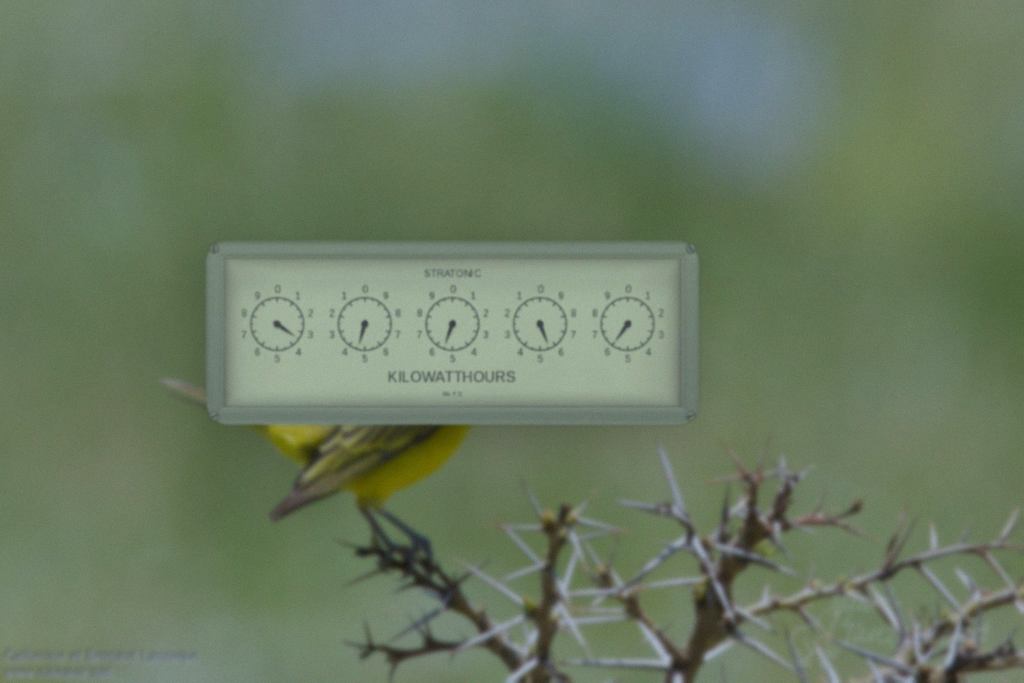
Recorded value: value=34556 unit=kWh
